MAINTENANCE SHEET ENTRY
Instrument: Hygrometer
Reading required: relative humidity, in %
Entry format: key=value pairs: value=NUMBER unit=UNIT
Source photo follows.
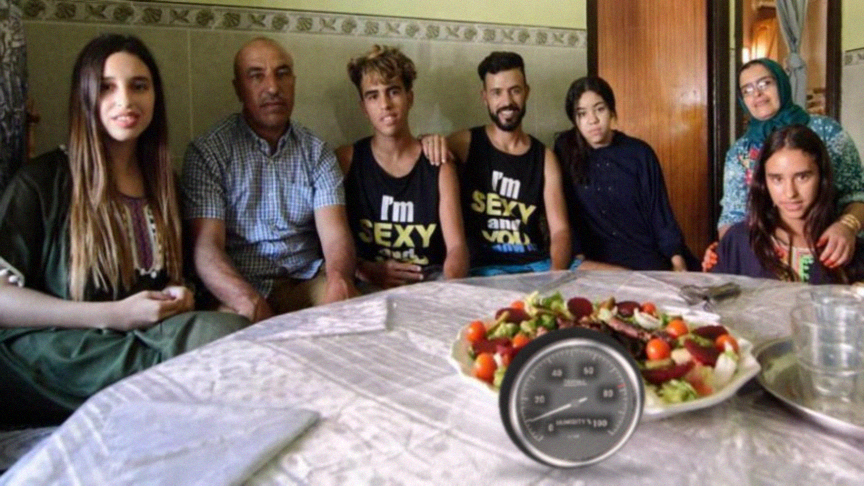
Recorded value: value=10 unit=%
